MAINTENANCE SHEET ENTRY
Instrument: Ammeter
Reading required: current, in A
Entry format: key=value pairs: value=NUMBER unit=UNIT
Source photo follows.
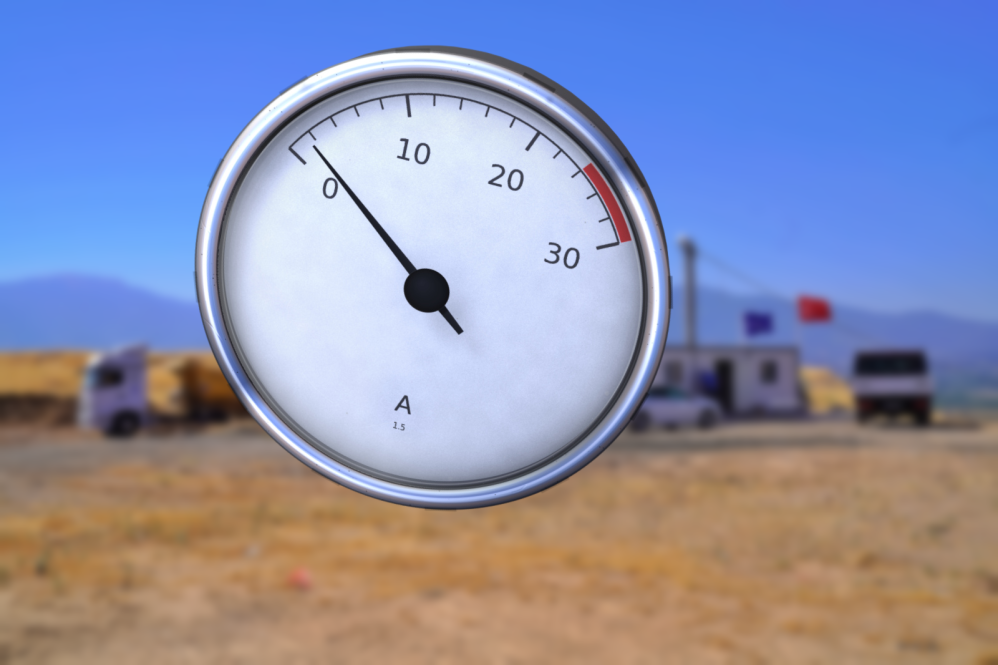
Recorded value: value=2 unit=A
